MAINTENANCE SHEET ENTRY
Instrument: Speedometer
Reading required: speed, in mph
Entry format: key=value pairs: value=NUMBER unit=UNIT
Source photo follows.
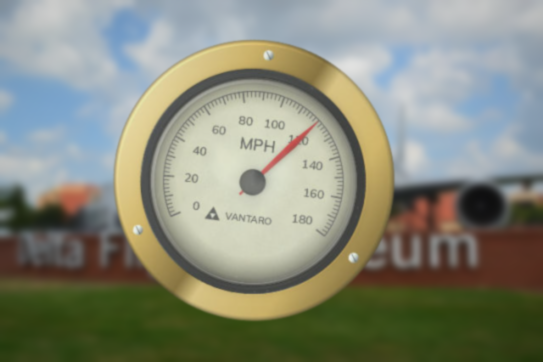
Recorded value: value=120 unit=mph
